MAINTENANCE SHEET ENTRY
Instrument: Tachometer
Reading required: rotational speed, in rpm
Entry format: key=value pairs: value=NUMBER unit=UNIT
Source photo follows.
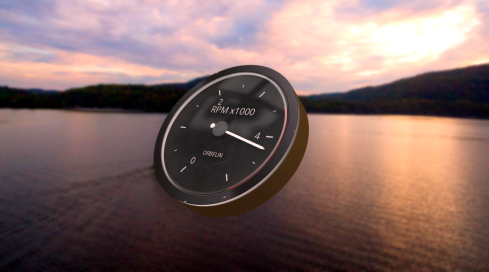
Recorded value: value=4250 unit=rpm
